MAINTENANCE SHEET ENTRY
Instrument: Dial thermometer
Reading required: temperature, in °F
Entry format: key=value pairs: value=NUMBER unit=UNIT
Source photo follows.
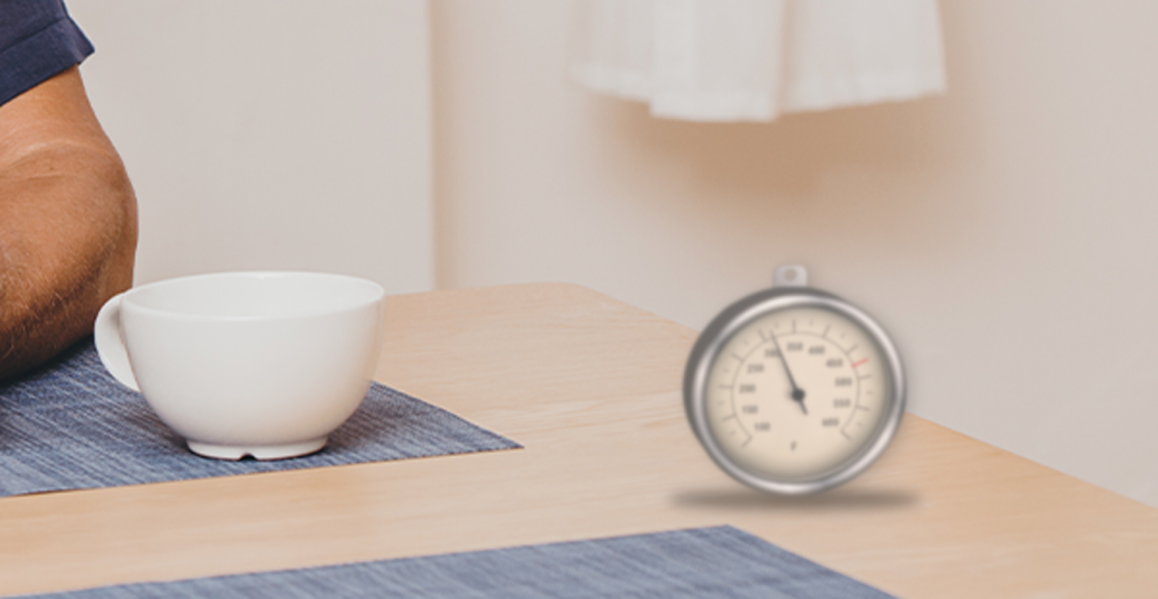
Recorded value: value=312.5 unit=°F
